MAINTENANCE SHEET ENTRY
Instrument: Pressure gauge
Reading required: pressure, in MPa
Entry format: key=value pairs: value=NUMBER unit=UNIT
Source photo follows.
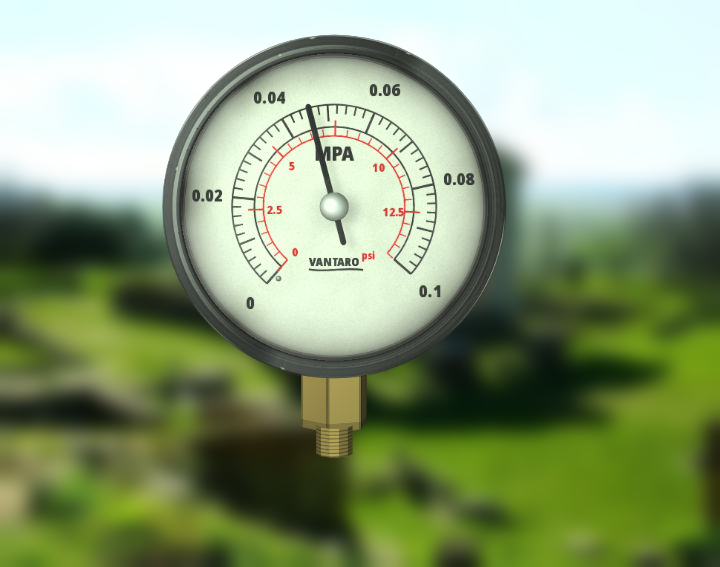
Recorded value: value=0.046 unit=MPa
